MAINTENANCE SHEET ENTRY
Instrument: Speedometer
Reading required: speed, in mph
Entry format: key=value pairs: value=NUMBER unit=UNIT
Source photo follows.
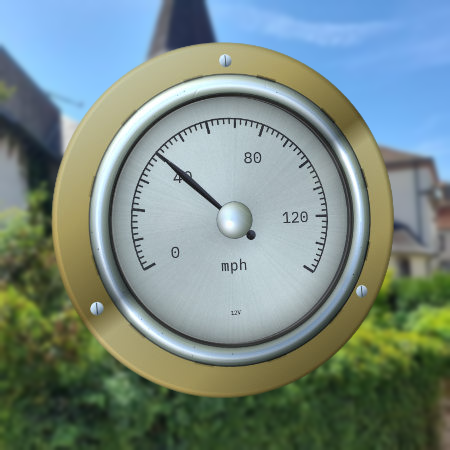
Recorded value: value=40 unit=mph
